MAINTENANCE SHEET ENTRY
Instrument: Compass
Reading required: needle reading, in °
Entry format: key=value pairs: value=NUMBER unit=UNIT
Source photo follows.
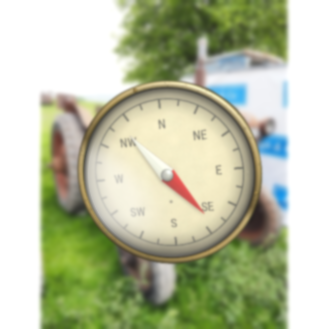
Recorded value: value=142.5 unit=°
